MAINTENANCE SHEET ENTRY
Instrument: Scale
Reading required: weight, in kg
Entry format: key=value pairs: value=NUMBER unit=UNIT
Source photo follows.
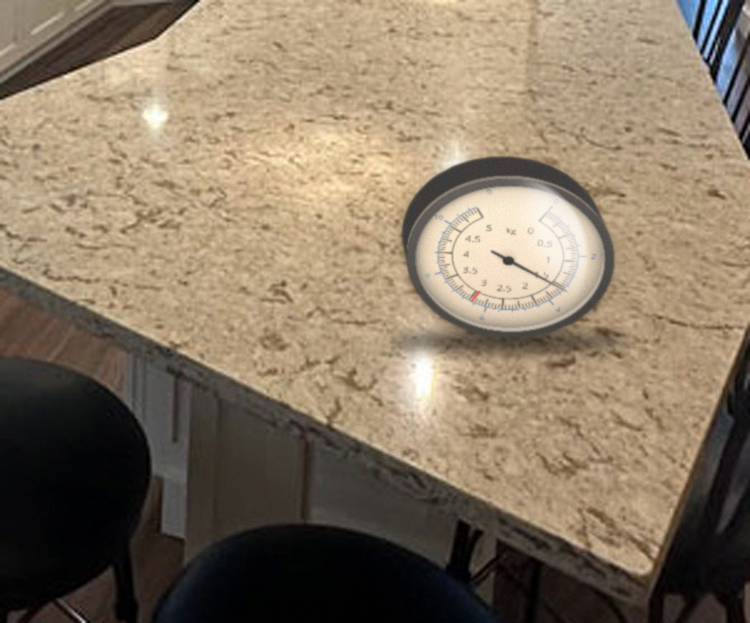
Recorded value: value=1.5 unit=kg
